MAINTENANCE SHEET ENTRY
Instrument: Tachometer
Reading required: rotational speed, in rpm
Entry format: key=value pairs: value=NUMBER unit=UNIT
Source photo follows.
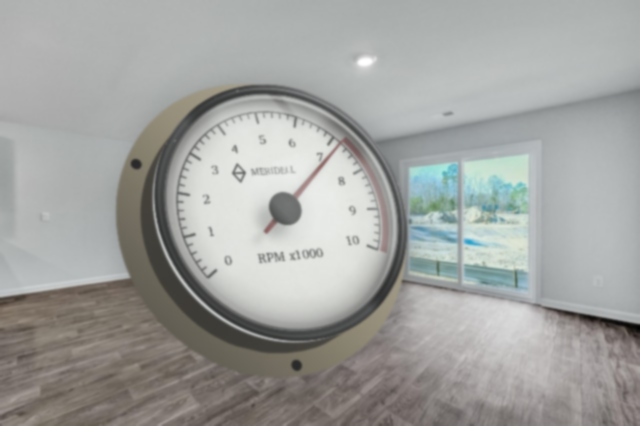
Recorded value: value=7200 unit=rpm
